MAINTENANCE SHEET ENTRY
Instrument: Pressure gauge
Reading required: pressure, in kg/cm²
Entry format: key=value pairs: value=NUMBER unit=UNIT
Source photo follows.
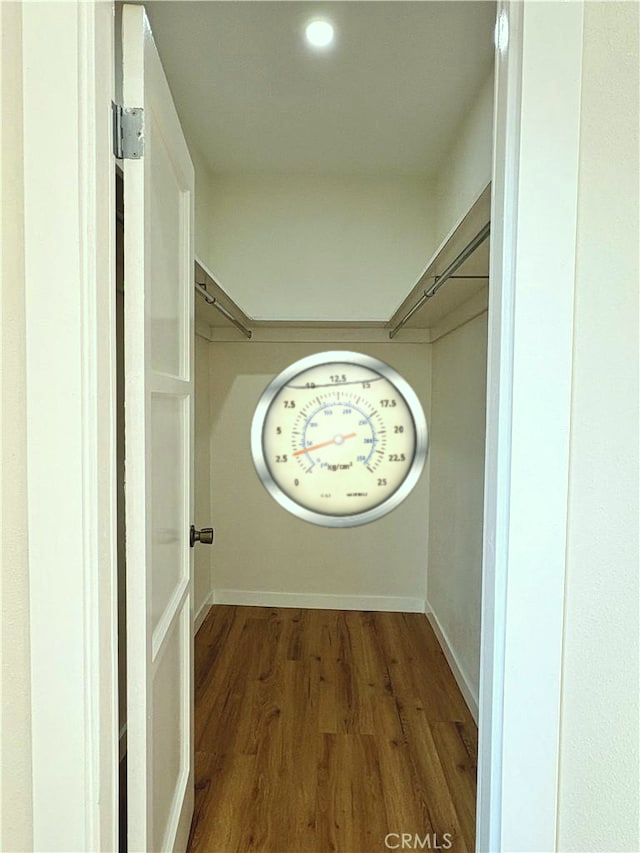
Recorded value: value=2.5 unit=kg/cm²
